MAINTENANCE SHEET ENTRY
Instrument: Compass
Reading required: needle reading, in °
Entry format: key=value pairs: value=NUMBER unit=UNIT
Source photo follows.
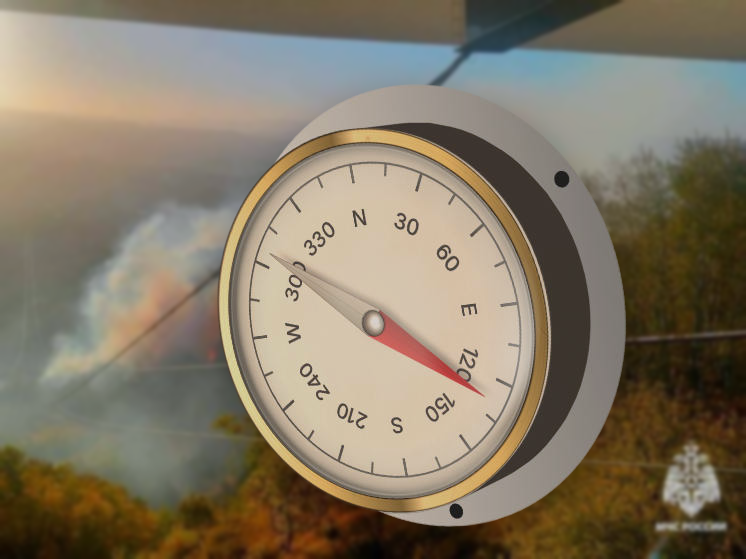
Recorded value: value=127.5 unit=°
